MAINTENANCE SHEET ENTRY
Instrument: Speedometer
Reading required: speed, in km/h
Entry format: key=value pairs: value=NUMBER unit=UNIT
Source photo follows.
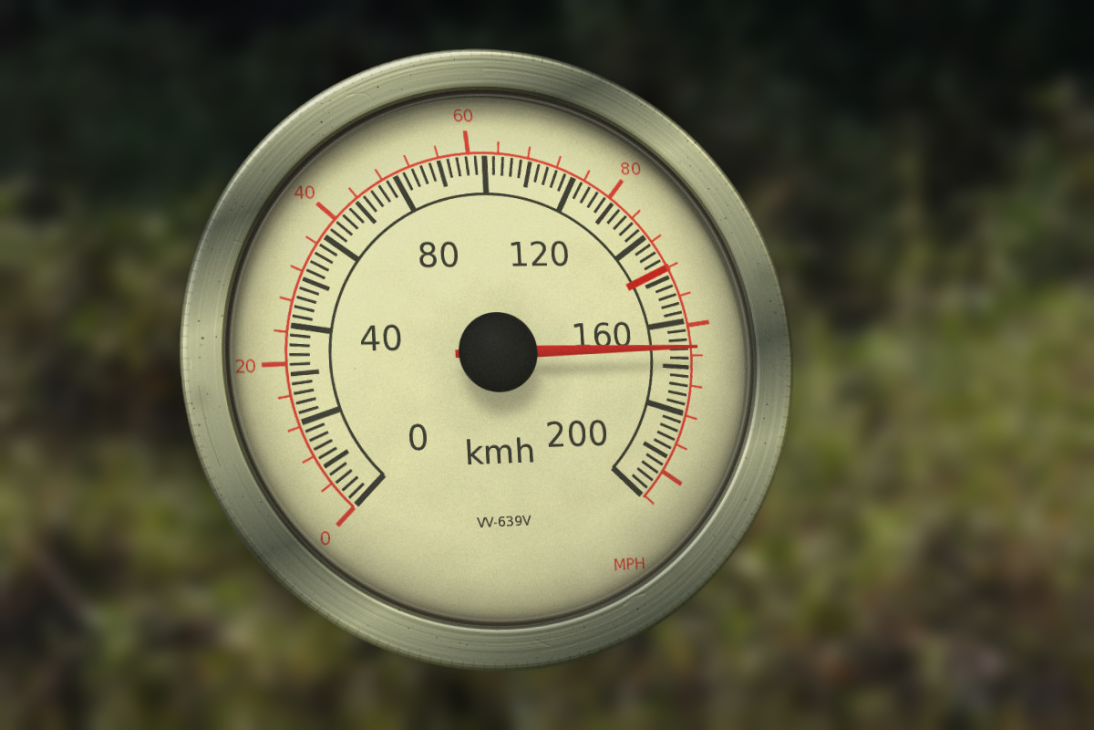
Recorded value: value=166 unit=km/h
